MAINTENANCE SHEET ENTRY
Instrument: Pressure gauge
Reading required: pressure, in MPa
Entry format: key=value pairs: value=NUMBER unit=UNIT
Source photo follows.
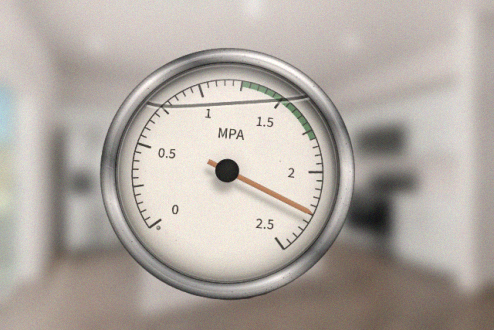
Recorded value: value=2.25 unit=MPa
